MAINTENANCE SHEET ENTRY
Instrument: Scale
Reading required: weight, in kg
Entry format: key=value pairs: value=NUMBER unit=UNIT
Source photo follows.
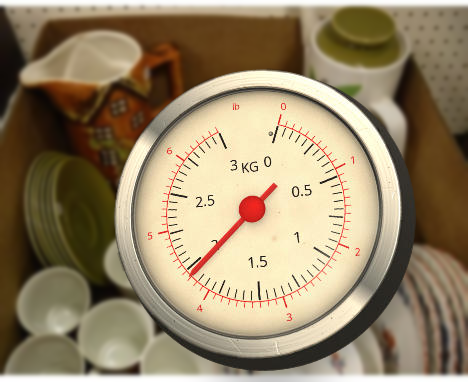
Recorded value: value=1.95 unit=kg
